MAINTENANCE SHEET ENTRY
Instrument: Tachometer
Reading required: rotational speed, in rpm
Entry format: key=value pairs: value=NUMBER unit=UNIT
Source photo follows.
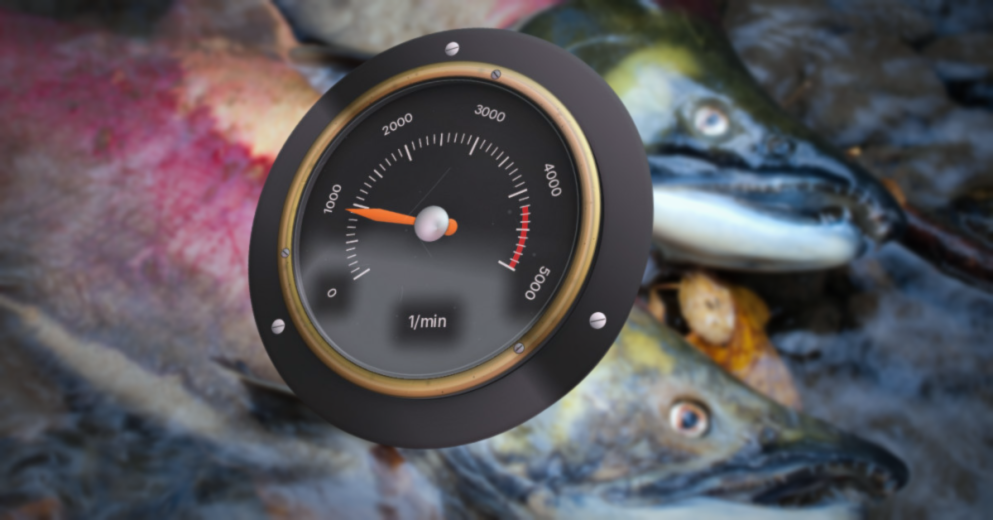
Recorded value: value=900 unit=rpm
